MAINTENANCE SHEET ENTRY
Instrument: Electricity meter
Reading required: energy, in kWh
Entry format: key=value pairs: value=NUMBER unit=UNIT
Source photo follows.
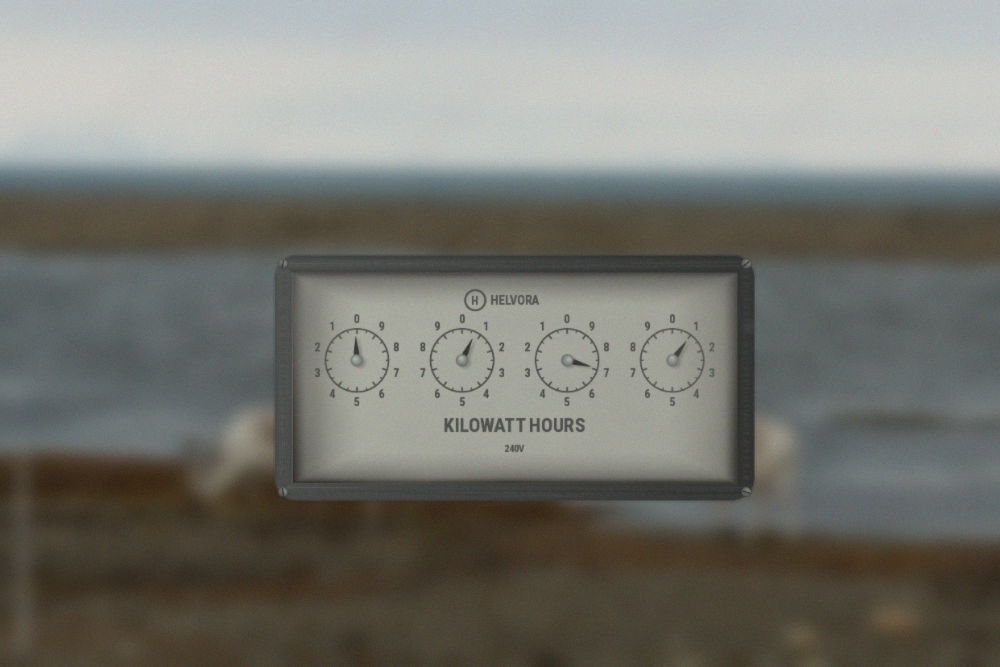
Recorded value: value=71 unit=kWh
